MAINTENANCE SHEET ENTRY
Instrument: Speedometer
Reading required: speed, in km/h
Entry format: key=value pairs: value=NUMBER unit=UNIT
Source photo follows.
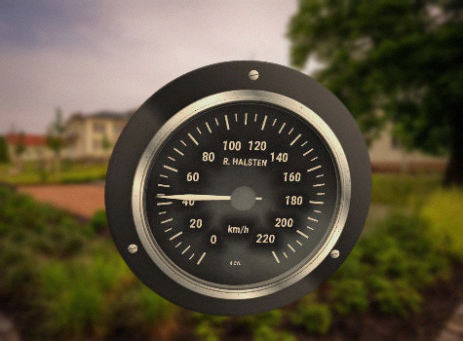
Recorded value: value=45 unit=km/h
